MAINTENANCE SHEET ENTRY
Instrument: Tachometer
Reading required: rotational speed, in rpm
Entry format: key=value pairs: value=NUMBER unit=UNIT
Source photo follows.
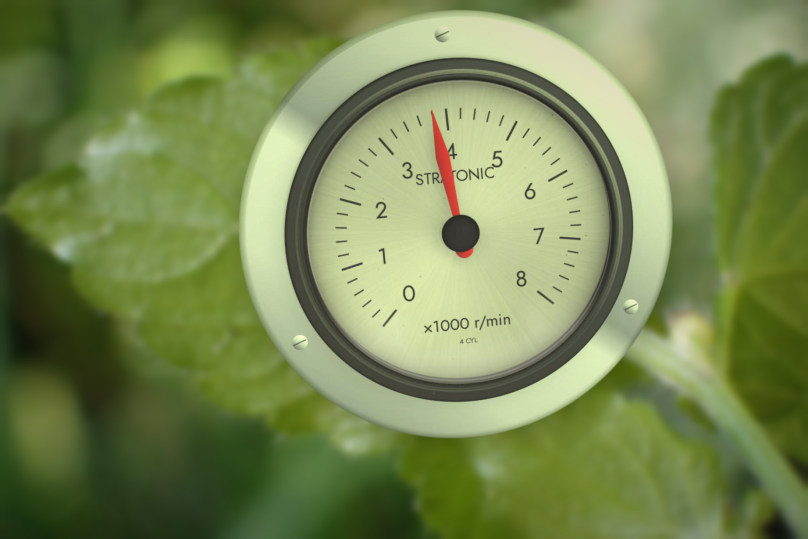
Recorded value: value=3800 unit=rpm
